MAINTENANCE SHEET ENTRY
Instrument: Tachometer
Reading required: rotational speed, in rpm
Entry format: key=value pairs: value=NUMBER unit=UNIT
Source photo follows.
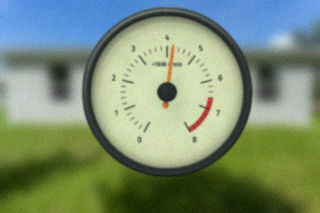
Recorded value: value=4200 unit=rpm
